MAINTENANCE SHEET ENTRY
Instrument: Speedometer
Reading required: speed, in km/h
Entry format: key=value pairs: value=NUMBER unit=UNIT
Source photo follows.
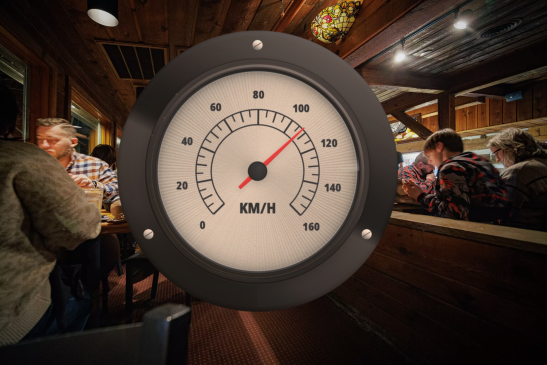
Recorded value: value=107.5 unit=km/h
